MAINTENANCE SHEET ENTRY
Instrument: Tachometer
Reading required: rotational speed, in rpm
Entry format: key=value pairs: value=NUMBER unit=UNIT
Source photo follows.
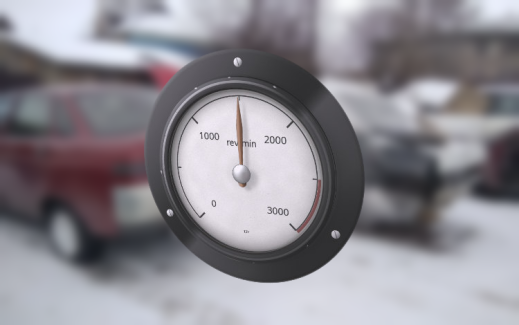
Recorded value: value=1500 unit=rpm
